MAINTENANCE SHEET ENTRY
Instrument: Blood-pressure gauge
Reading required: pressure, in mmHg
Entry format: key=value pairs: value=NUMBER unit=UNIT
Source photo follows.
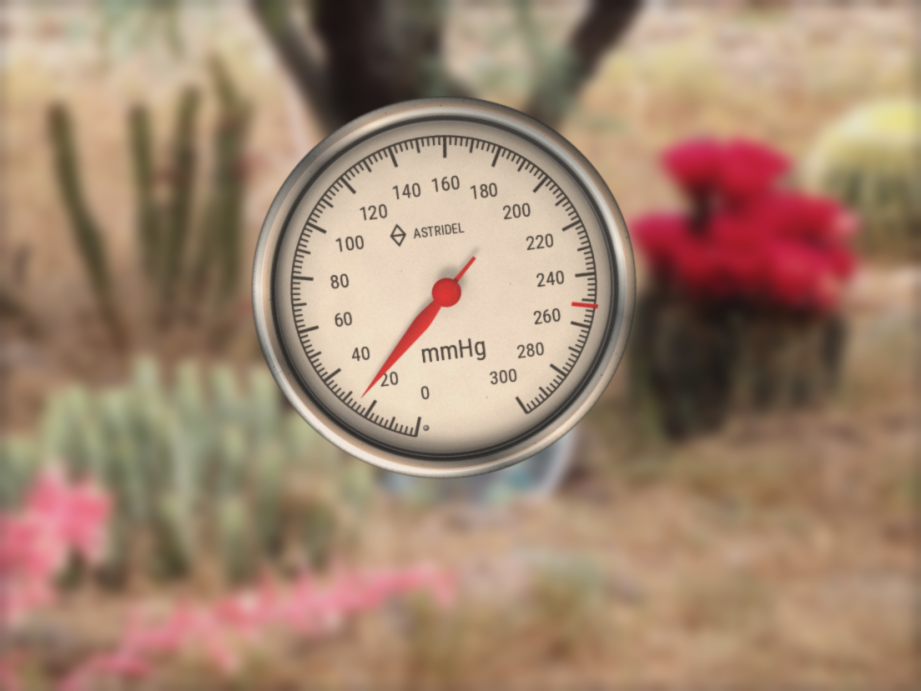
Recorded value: value=26 unit=mmHg
